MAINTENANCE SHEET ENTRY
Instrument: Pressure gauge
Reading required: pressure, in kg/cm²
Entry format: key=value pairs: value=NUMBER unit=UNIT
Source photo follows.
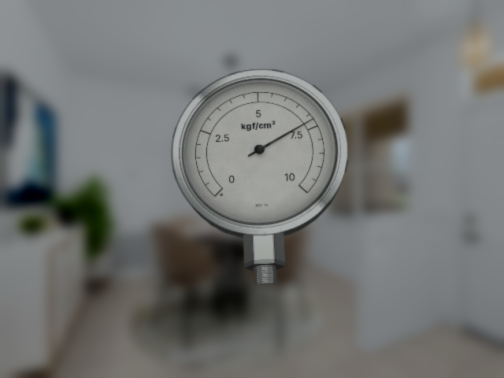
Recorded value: value=7.25 unit=kg/cm²
